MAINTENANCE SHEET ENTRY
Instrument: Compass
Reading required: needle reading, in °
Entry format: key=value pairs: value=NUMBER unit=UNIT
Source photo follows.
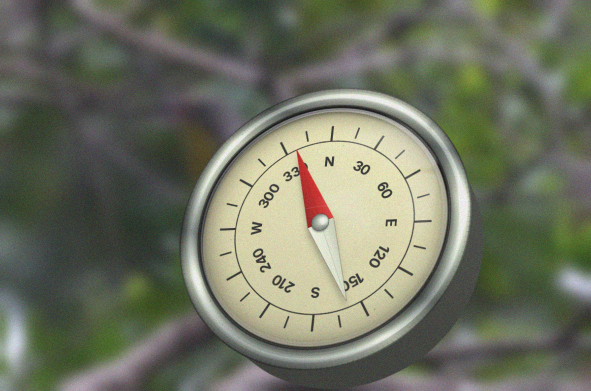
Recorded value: value=337.5 unit=°
